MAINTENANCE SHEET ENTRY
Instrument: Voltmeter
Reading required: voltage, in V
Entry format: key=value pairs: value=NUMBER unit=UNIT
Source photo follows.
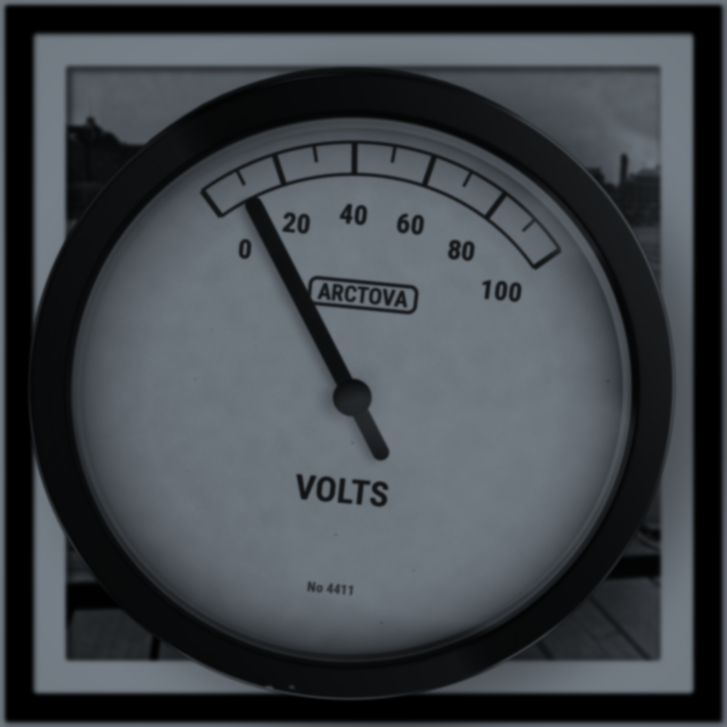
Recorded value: value=10 unit=V
